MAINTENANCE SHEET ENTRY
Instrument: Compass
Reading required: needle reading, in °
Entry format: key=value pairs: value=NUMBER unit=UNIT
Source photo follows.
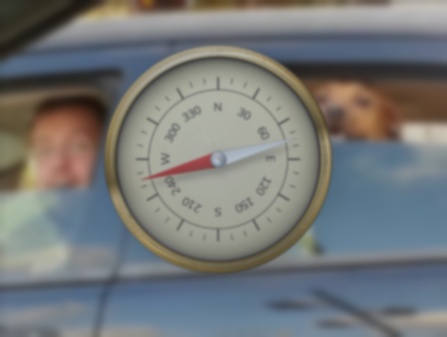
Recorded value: value=255 unit=°
